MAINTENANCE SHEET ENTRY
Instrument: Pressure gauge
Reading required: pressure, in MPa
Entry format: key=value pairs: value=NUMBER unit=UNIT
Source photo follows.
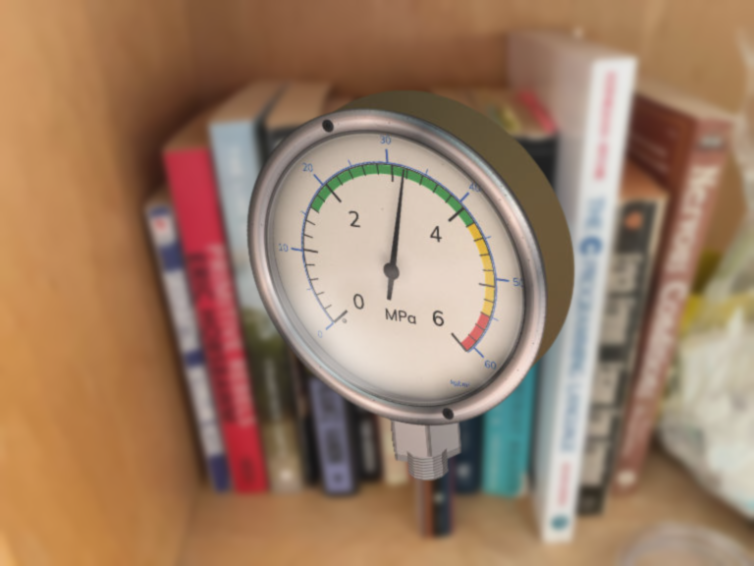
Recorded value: value=3.2 unit=MPa
